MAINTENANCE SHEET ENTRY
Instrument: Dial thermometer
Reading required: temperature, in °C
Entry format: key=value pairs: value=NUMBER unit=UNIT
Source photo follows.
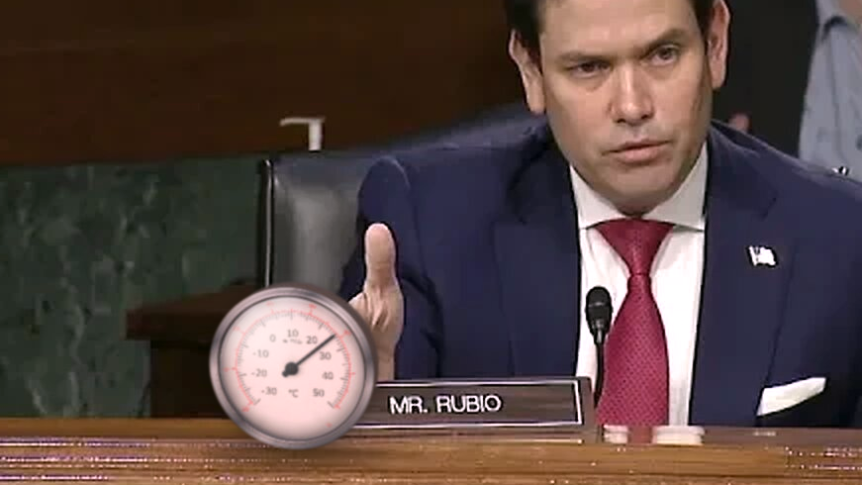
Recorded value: value=25 unit=°C
